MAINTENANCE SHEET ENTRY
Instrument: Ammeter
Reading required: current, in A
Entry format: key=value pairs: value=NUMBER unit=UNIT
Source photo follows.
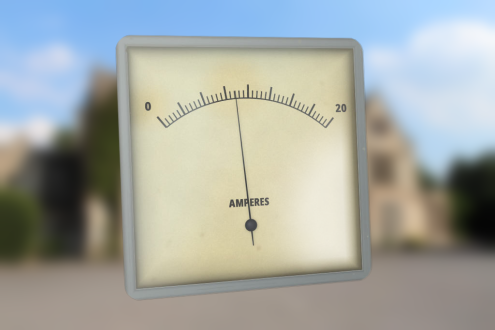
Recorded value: value=8.5 unit=A
